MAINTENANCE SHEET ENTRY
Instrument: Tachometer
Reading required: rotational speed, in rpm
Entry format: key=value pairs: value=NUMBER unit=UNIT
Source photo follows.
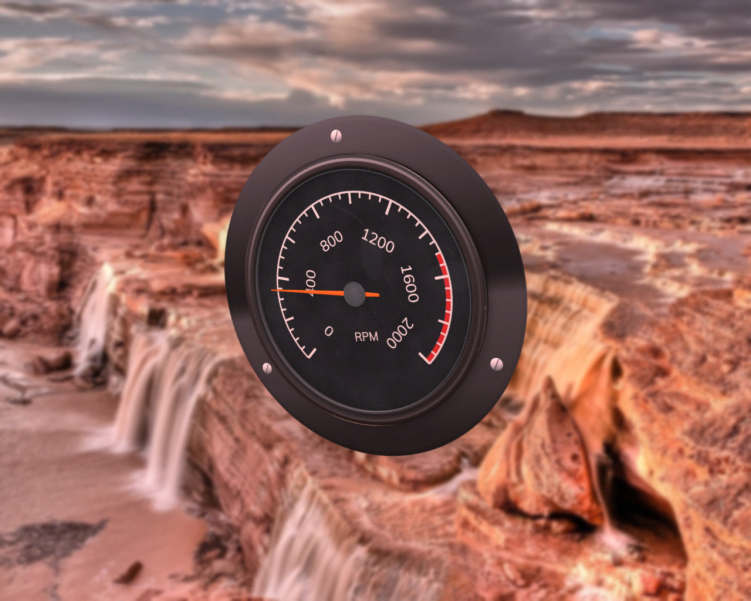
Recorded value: value=350 unit=rpm
